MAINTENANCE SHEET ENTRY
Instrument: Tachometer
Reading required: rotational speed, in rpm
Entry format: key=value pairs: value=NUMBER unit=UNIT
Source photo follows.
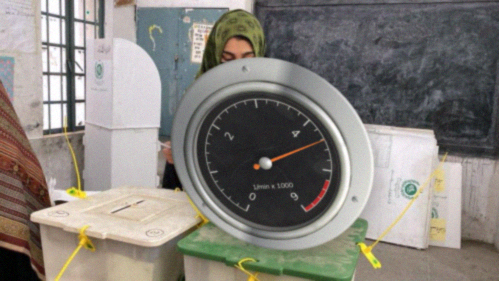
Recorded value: value=4400 unit=rpm
